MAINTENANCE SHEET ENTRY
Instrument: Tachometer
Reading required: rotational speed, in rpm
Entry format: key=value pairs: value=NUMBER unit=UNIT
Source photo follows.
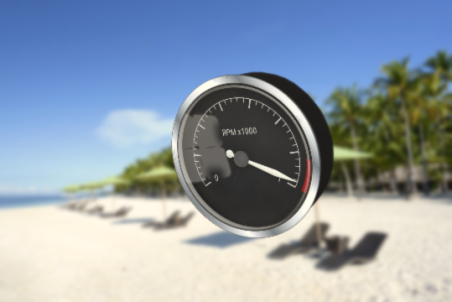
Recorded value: value=6800 unit=rpm
